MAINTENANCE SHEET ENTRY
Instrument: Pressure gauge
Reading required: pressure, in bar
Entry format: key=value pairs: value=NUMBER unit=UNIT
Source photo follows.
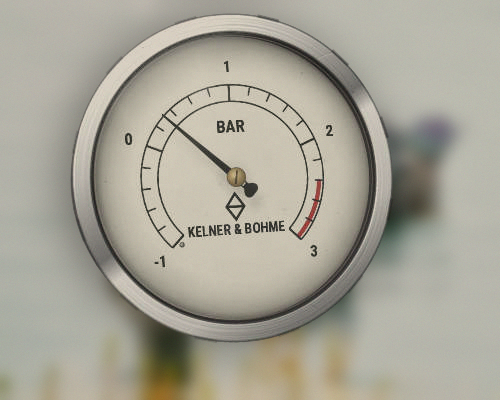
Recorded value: value=0.3 unit=bar
